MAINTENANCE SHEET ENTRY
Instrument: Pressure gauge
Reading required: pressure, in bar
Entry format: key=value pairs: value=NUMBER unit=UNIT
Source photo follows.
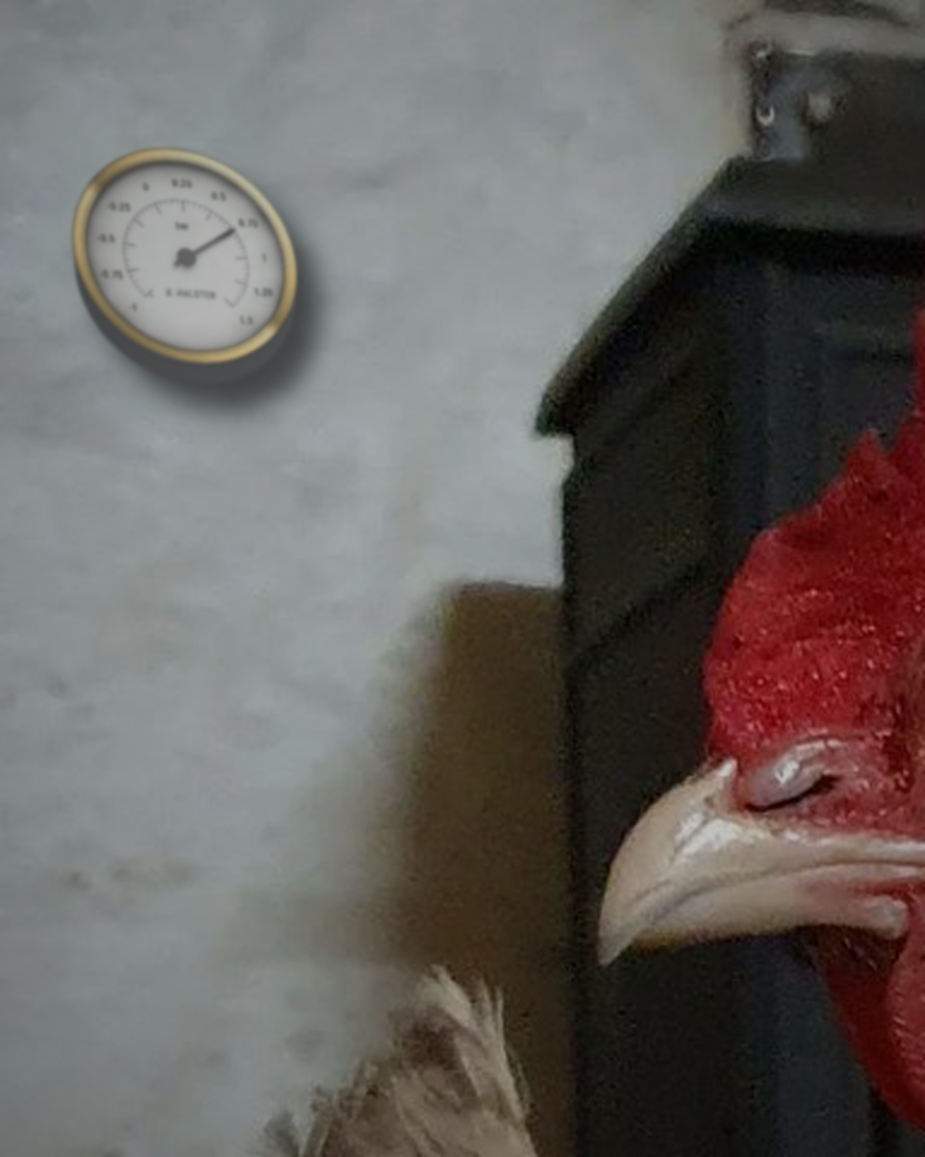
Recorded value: value=0.75 unit=bar
